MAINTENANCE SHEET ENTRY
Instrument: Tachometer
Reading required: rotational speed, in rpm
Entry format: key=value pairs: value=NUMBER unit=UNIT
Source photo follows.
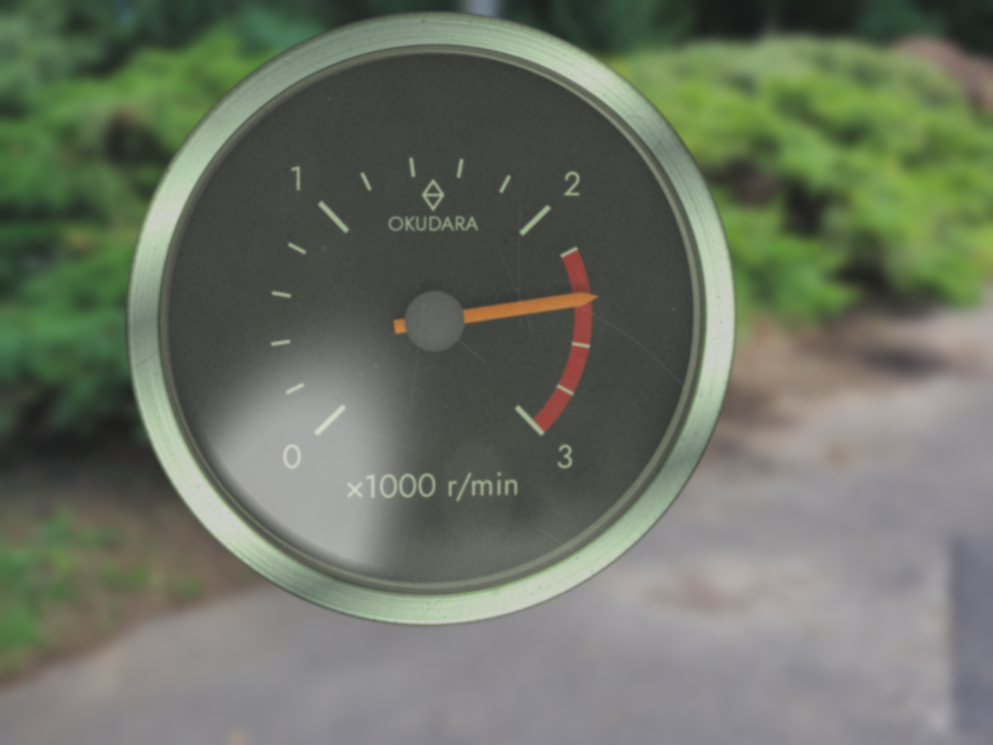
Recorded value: value=2400 unit=rpm
